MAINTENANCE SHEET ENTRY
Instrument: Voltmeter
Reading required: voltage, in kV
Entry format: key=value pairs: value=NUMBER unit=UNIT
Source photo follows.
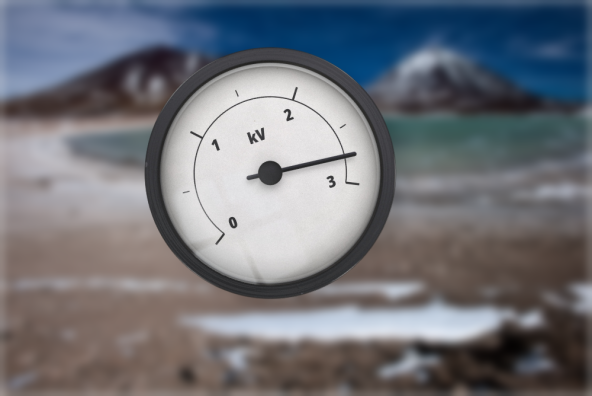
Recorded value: value=2.75 unit=kV
